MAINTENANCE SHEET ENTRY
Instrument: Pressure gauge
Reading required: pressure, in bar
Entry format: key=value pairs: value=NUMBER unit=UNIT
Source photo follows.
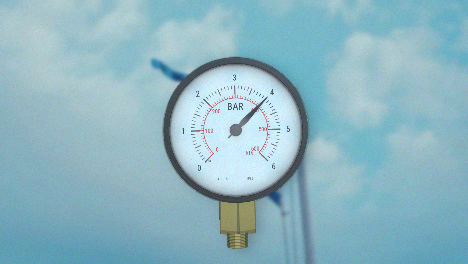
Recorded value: value=4 unit=bar
